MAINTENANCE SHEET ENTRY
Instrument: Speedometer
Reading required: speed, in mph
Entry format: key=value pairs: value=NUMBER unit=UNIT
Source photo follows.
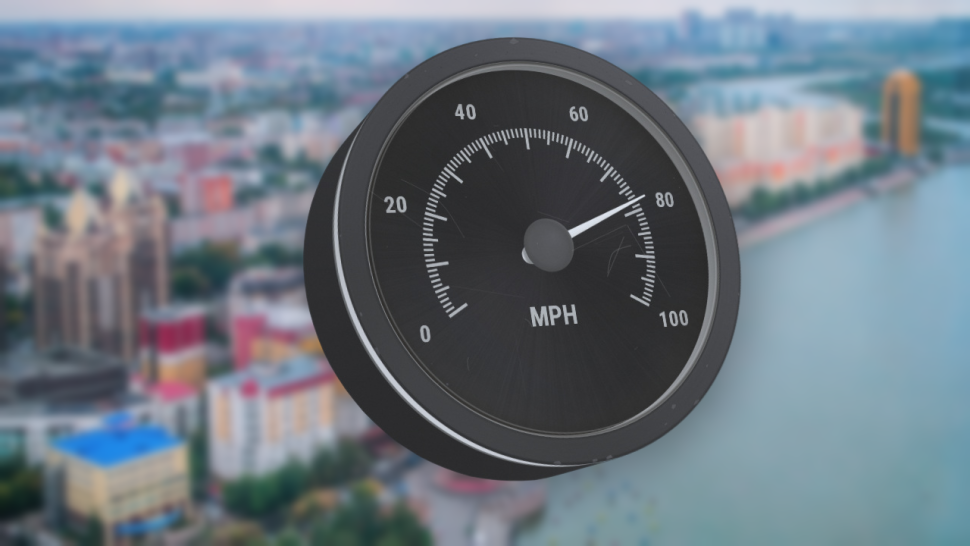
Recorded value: value=78 unit=mph
